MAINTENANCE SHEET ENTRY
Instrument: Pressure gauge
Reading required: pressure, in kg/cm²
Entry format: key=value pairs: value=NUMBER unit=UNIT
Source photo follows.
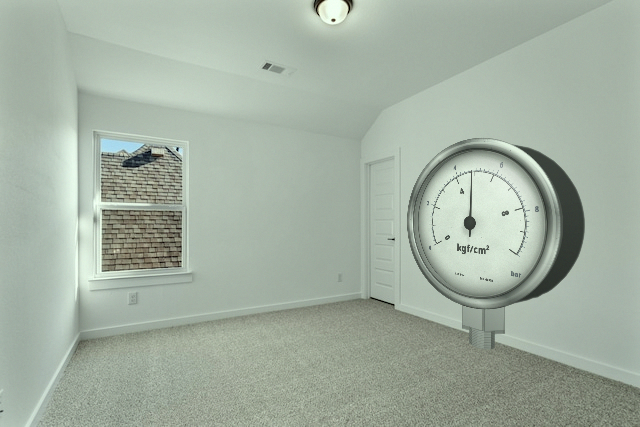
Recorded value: value=5 unit=kg/cm²
